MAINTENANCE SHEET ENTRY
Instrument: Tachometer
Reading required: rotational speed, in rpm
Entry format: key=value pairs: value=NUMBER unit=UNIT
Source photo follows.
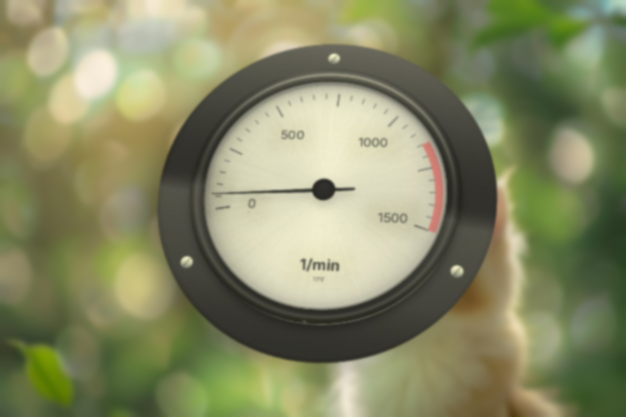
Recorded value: value=50 unit=rpm
